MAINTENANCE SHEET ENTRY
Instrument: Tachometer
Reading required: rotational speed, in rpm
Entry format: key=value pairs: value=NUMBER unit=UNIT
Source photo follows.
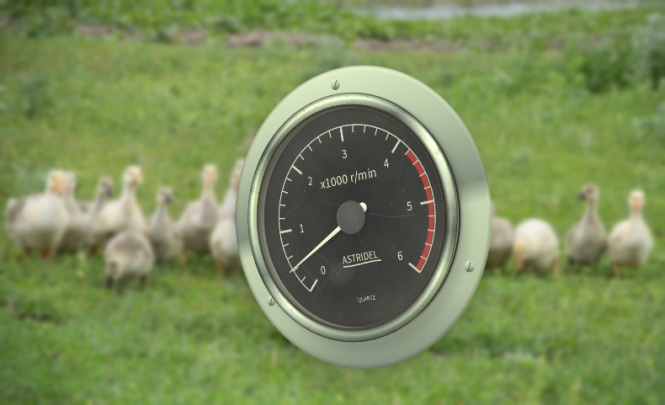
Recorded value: value=400 unit=rpm
